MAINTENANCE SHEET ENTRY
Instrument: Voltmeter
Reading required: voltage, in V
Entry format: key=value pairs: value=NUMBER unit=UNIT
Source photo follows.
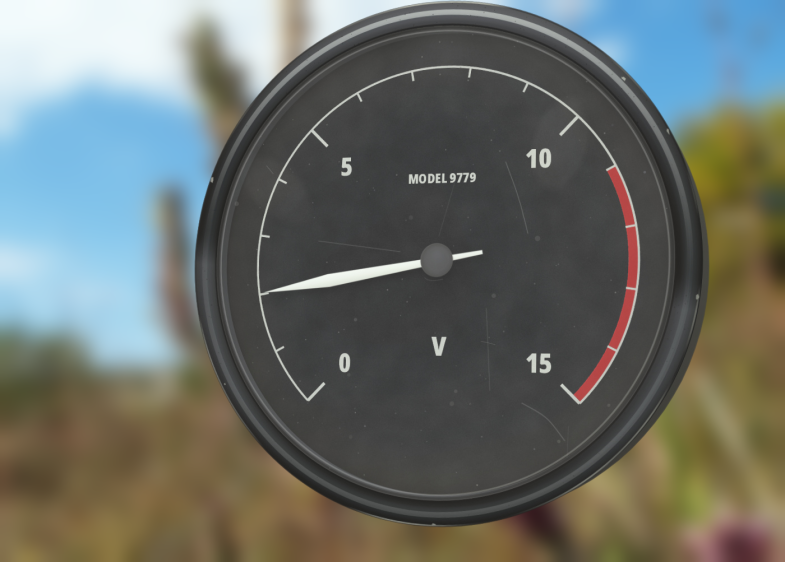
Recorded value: value=2 unit=V
